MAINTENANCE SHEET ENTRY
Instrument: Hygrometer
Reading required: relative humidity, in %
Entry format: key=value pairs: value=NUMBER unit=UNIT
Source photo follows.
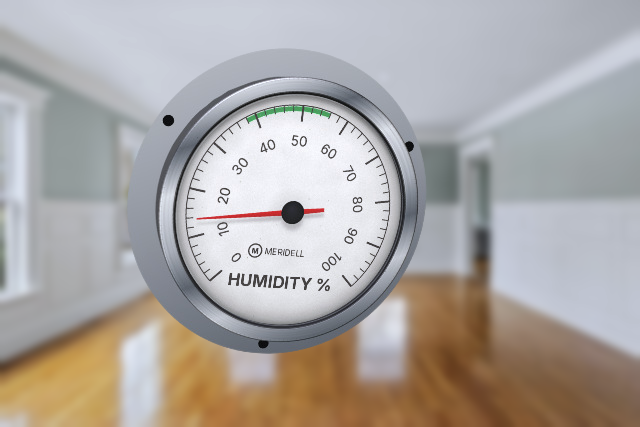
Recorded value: value=14 unit=%
